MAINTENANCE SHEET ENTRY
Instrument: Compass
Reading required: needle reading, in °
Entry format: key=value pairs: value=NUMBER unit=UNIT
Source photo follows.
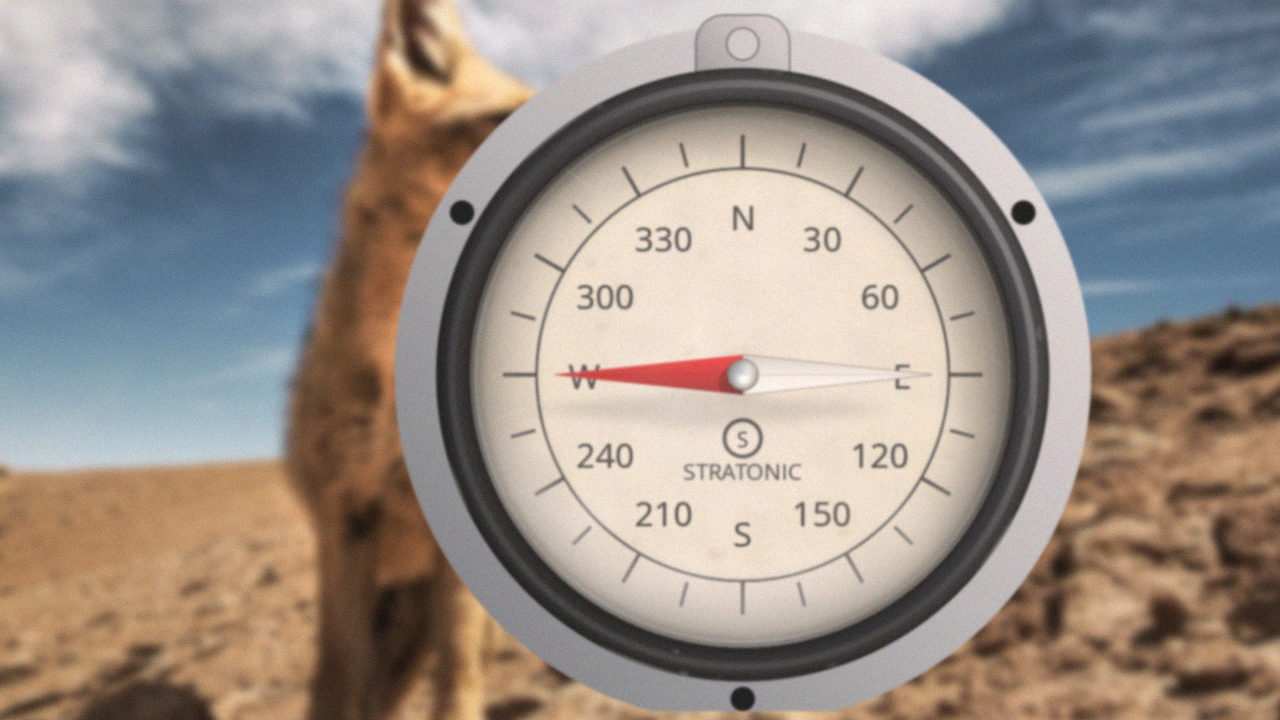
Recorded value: value=270 unit=°
